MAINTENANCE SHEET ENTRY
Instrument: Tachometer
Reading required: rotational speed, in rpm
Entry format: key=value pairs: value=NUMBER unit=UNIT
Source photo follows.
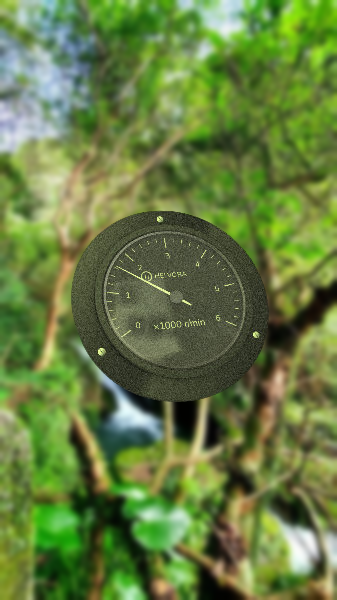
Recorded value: value=1600 unit=rpm
